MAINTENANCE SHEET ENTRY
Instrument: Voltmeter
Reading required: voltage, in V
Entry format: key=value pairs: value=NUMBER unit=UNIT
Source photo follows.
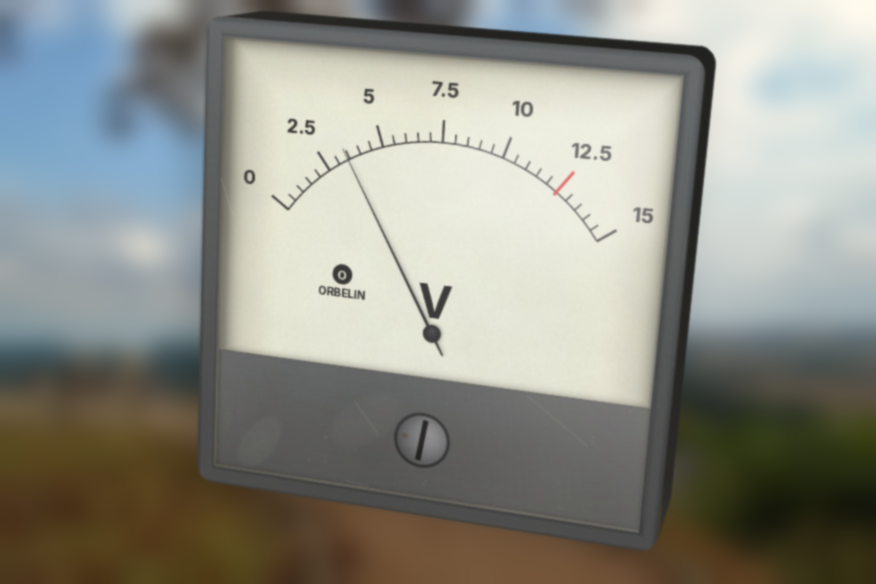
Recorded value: value=3.5 unit=V
